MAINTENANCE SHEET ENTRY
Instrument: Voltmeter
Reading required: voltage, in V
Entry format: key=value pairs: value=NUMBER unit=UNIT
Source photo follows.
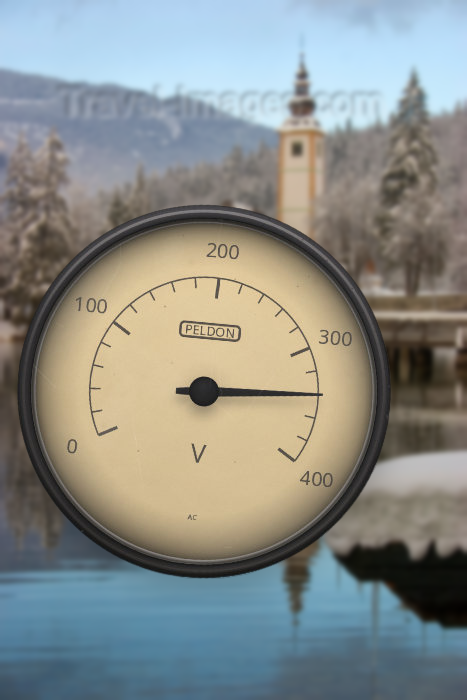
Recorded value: value=340 unit=V
